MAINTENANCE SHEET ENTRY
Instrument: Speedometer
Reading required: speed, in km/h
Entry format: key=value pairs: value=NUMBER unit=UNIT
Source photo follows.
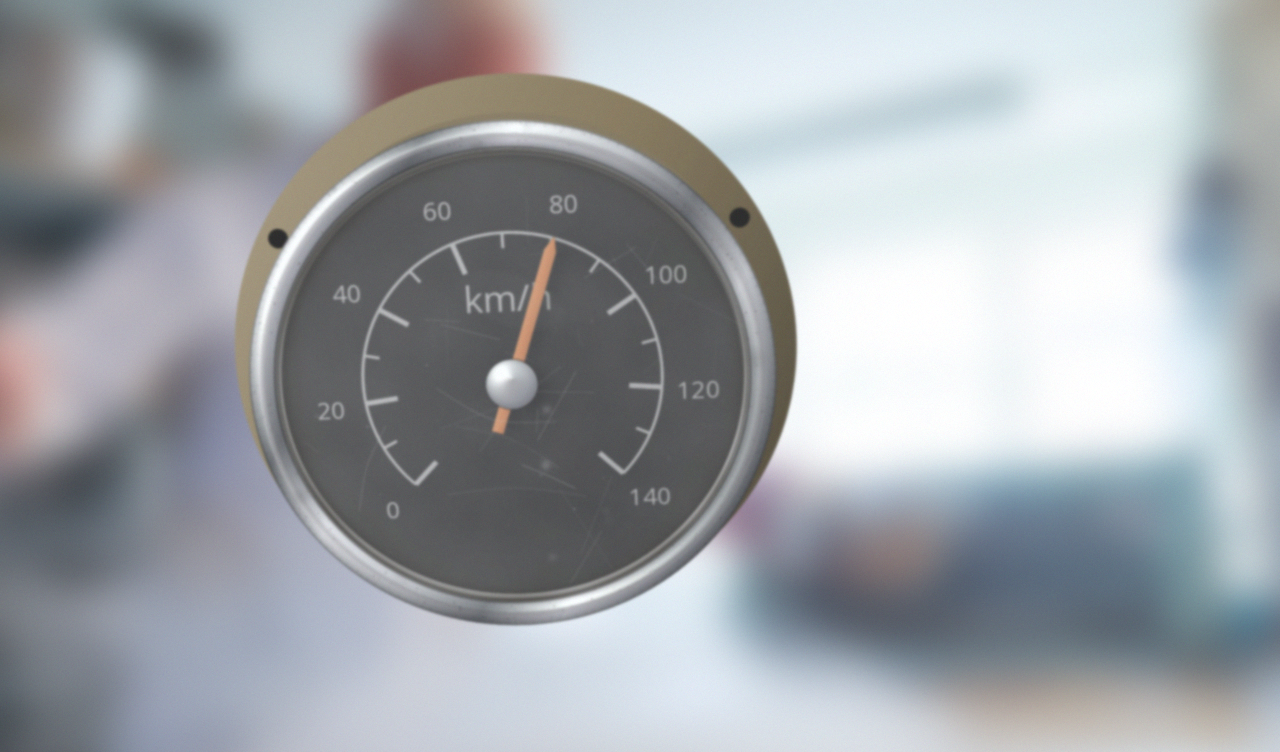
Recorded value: value=80 unit=km/h
